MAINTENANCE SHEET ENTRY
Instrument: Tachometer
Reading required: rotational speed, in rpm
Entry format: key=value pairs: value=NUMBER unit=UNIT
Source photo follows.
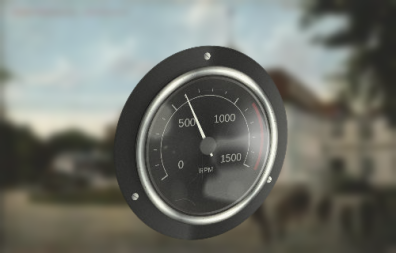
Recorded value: value=600 unit=rpm
